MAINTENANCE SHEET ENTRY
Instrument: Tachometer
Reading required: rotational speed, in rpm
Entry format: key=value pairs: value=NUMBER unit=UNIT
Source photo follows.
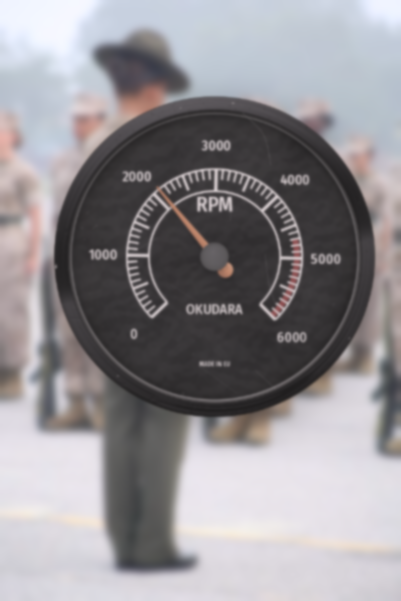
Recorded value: value=2100 unit=rpm
